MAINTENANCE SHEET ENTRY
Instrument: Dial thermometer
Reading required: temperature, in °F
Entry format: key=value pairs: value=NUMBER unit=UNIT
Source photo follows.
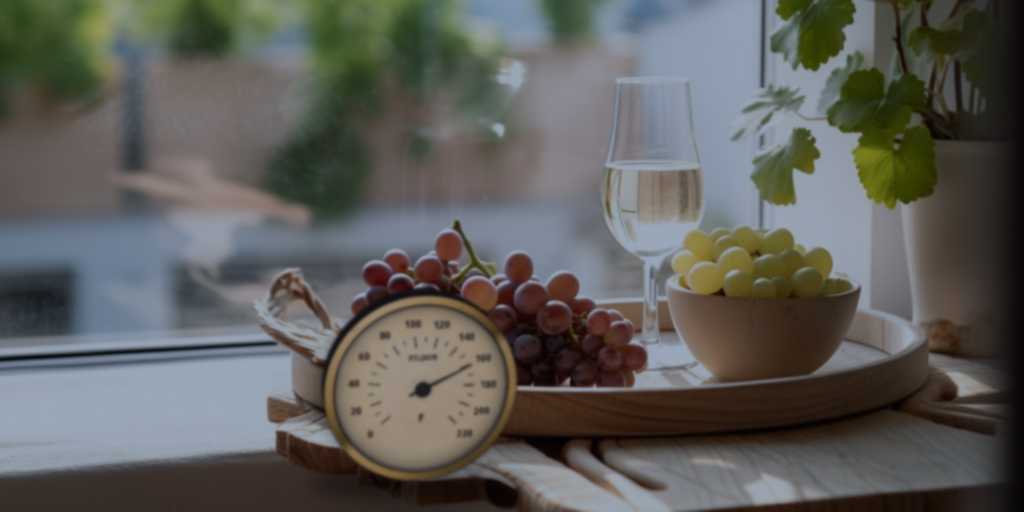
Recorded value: value=160 unit=°F
